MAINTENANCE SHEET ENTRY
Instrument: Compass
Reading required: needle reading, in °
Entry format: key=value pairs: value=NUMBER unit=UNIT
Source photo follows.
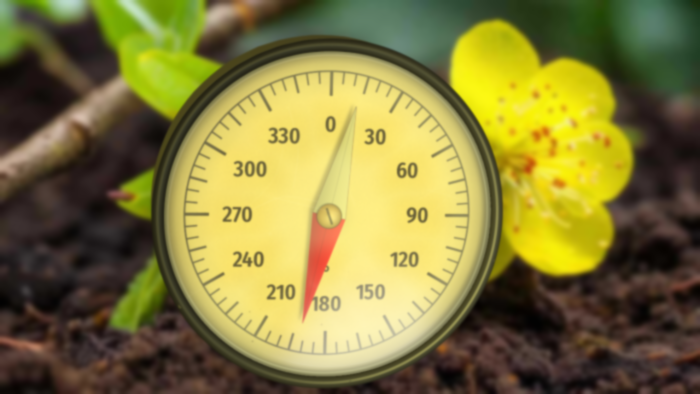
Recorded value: value=192.5 unit=°
